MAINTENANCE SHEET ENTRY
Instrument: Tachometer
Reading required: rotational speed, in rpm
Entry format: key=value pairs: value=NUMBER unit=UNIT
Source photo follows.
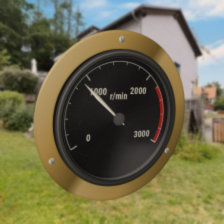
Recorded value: value=900 unit=rpm
